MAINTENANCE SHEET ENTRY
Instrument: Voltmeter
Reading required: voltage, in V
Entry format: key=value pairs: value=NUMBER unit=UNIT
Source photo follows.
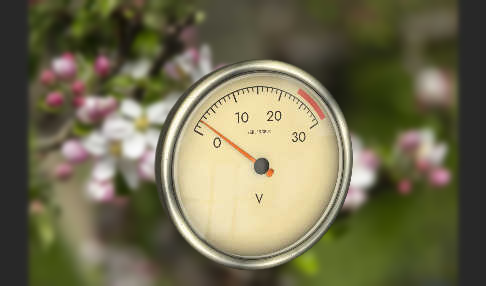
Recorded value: value=2 unit=V
